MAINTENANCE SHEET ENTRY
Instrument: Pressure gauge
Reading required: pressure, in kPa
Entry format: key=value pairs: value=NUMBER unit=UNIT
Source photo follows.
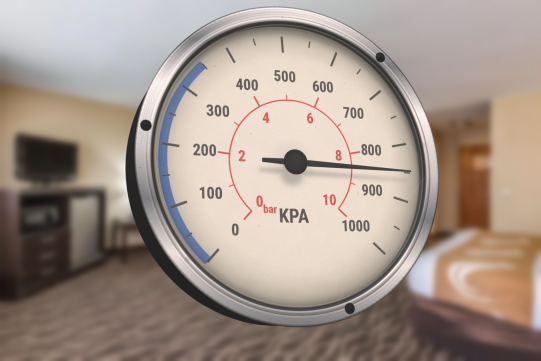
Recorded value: value=850 unit=kPa
